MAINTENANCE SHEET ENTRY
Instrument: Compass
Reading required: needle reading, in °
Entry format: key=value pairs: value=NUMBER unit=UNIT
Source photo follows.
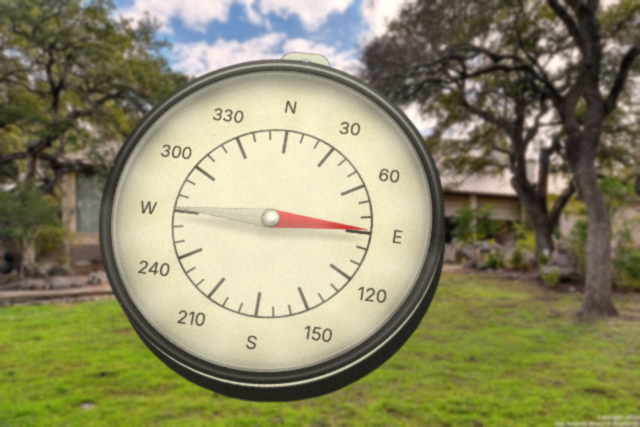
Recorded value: value=90 unit=°
